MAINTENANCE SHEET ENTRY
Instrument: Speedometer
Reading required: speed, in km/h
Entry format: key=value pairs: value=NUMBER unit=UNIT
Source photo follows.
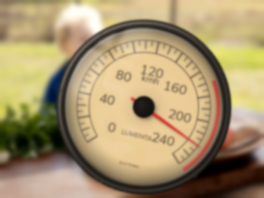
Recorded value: value=220 unit=km/h
